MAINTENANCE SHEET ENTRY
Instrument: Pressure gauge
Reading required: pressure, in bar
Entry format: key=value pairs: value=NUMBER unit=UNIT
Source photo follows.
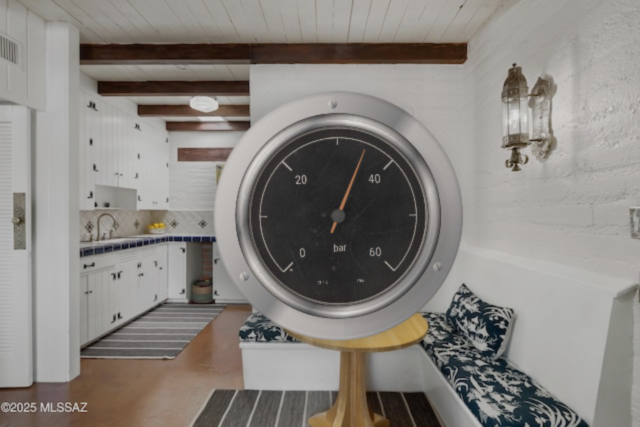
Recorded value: value=35 unit=bar
